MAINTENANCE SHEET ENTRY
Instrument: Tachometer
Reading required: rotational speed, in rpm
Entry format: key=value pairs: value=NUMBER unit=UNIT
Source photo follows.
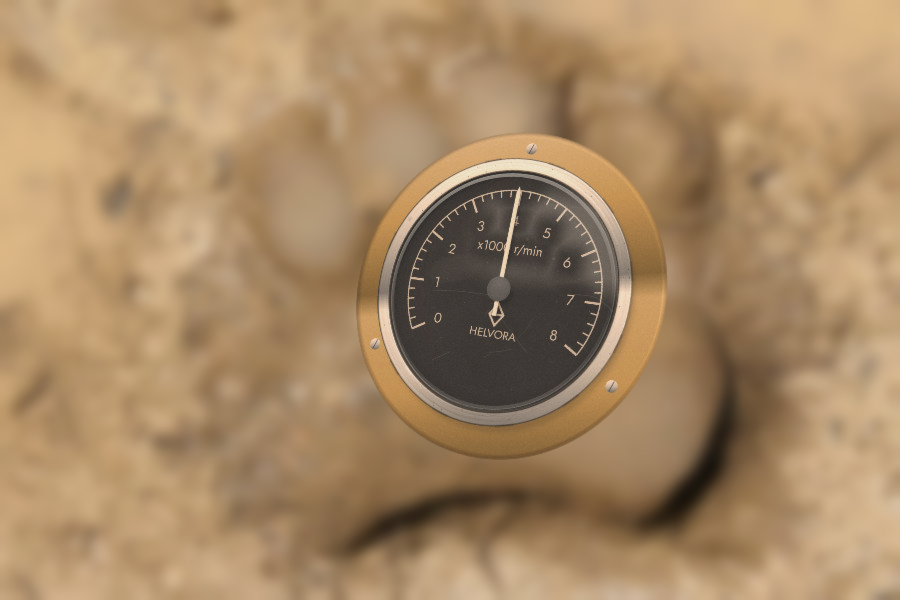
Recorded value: value=4000 unit=rpm
